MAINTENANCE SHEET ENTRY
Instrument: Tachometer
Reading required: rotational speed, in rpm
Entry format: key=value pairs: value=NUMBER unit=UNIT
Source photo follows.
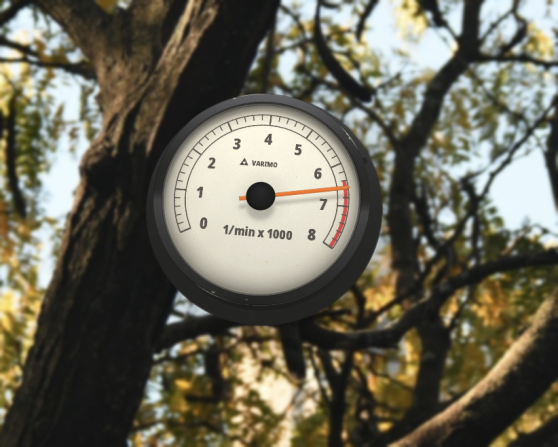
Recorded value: value=6600 unit=rpm
